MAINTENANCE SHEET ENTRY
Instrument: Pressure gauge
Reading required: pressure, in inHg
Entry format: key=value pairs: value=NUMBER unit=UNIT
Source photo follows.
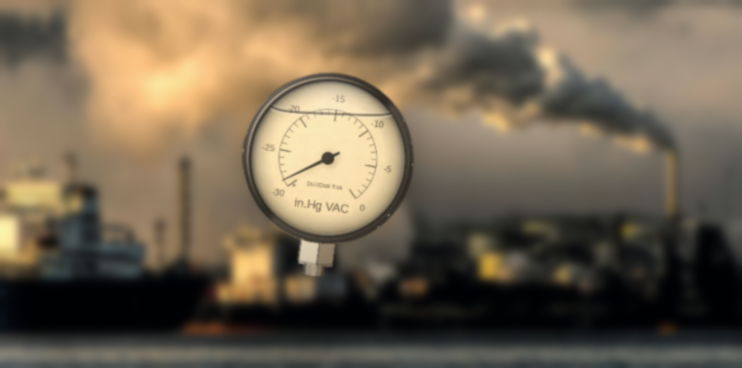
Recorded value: value=-29 unit=inHg
